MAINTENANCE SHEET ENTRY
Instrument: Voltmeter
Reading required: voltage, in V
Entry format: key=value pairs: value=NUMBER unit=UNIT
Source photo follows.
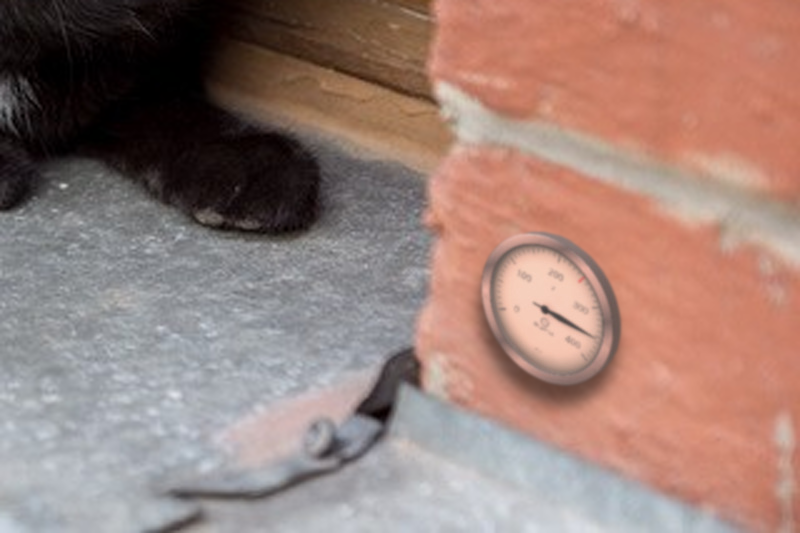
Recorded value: value=350 unit=V
